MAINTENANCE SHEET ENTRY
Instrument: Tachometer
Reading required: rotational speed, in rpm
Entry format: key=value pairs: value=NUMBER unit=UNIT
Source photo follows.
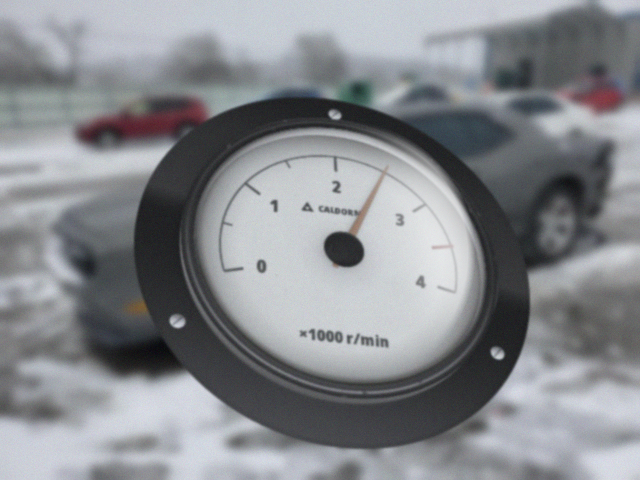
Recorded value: value=2500 unit=rpm
